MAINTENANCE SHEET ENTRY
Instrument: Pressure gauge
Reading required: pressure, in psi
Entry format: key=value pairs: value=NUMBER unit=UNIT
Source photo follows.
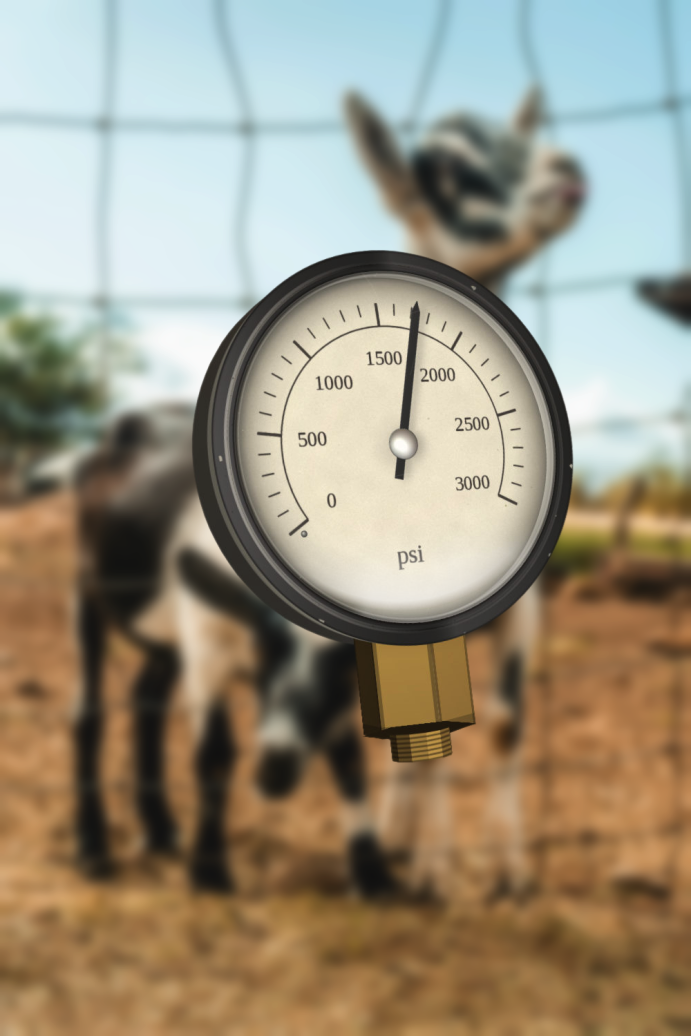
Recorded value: value=1700 unit=psi
